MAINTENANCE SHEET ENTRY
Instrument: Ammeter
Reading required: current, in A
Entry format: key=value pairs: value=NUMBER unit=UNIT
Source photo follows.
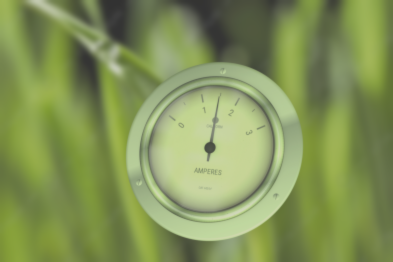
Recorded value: value=1.5 unit=A
